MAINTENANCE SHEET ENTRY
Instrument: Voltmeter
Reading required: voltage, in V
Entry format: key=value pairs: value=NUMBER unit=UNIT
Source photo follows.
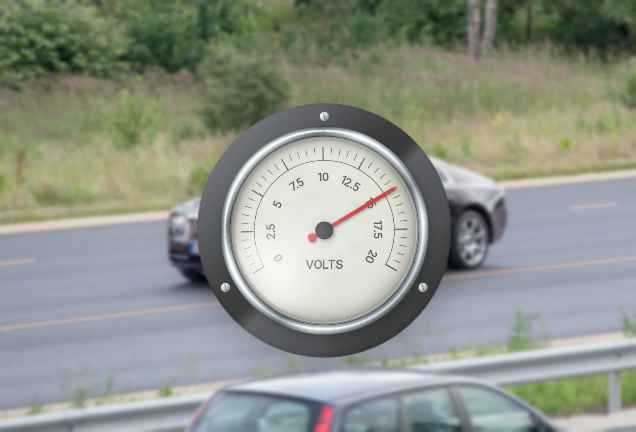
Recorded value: value=15 unit=V
